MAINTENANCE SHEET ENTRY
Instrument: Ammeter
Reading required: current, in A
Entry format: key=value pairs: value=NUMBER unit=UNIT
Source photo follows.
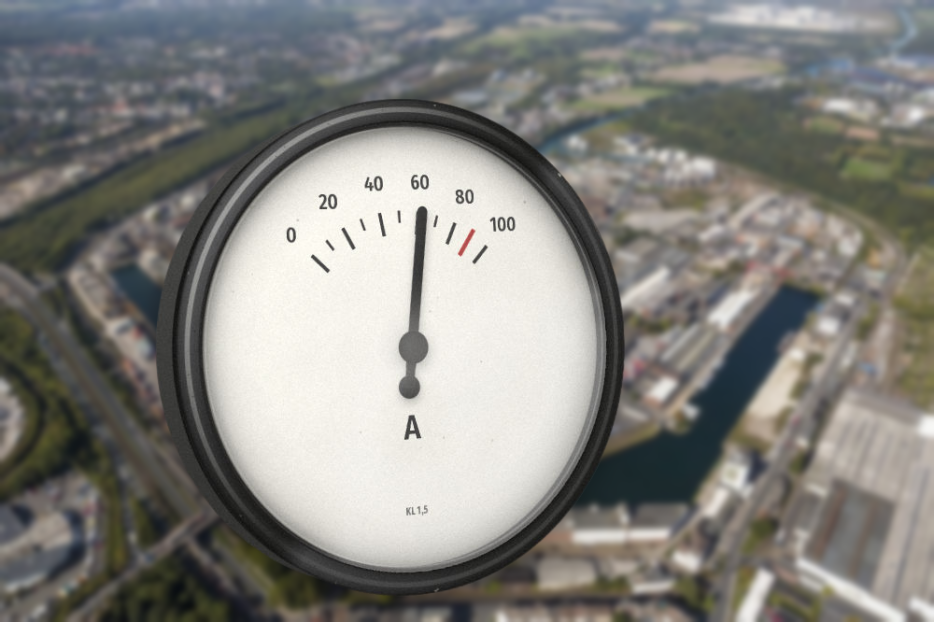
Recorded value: value=60 unit=A
